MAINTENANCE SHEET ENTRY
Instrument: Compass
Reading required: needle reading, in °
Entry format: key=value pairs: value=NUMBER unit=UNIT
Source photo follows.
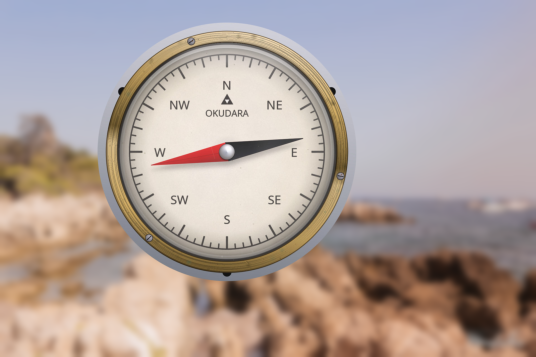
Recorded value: value=260 unit=°
